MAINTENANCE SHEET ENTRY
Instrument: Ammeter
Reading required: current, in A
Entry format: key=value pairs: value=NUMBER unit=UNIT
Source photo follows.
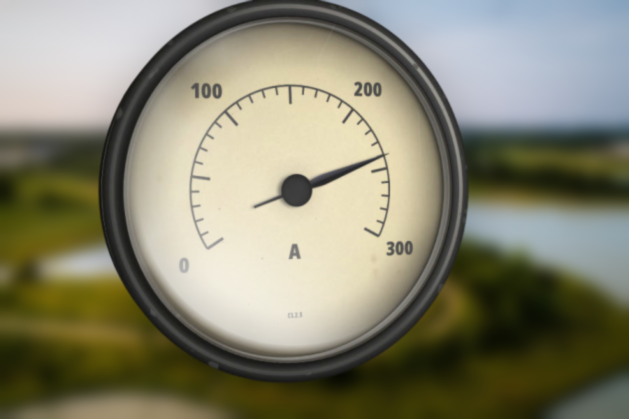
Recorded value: value=240 unit=A
